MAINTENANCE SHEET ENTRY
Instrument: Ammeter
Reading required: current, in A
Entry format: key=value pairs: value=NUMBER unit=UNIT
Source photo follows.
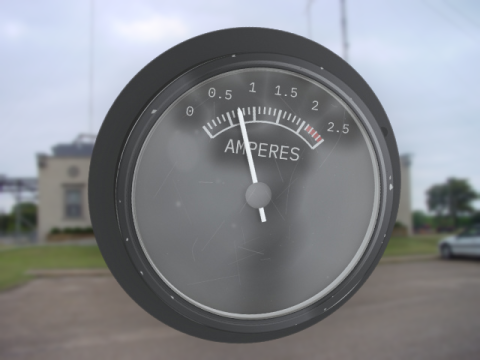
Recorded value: value=0.7 unit=A
